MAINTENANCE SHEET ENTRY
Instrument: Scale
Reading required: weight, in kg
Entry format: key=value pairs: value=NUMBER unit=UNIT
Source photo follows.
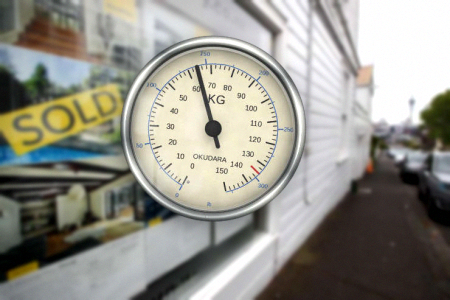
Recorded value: value=64 unit=kg
